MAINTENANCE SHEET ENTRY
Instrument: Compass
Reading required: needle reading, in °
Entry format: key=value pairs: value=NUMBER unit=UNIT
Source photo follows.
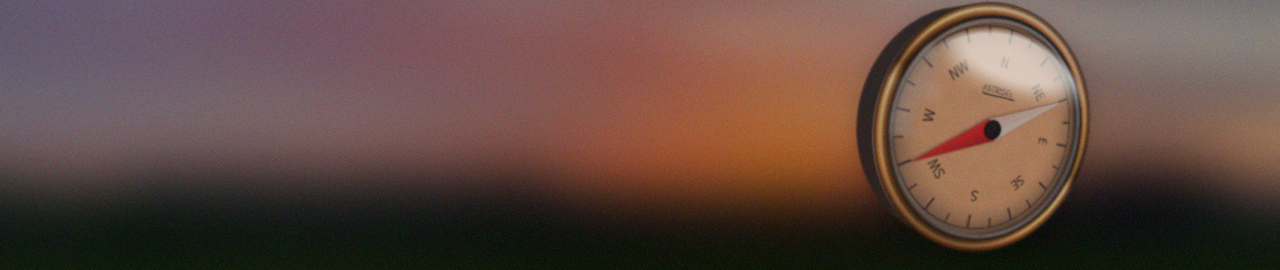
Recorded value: value=240 unit=°
